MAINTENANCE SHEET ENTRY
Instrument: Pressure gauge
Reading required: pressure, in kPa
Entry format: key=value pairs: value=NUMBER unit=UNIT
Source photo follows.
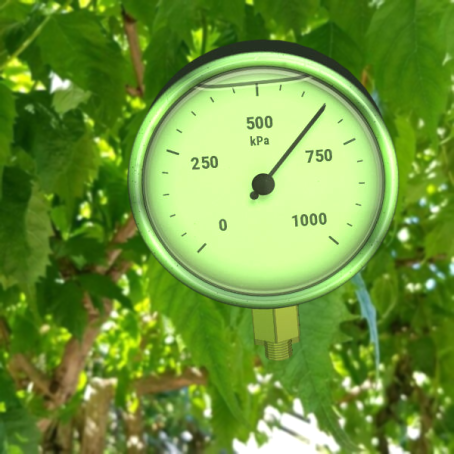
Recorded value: value=650 unit=kPa
